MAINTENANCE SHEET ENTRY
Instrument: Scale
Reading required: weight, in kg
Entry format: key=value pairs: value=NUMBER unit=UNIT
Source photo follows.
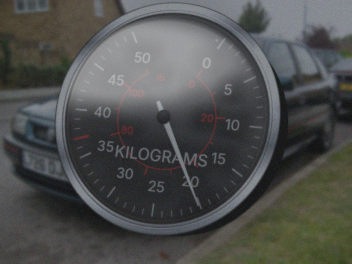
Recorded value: value=20 unit=kg
